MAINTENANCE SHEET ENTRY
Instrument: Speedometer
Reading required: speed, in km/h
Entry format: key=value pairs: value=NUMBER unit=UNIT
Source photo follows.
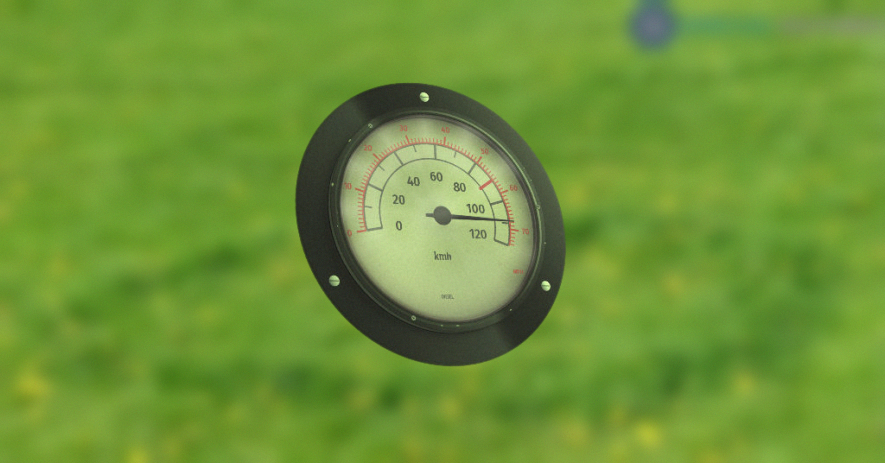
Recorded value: value=110 unit=km/h
